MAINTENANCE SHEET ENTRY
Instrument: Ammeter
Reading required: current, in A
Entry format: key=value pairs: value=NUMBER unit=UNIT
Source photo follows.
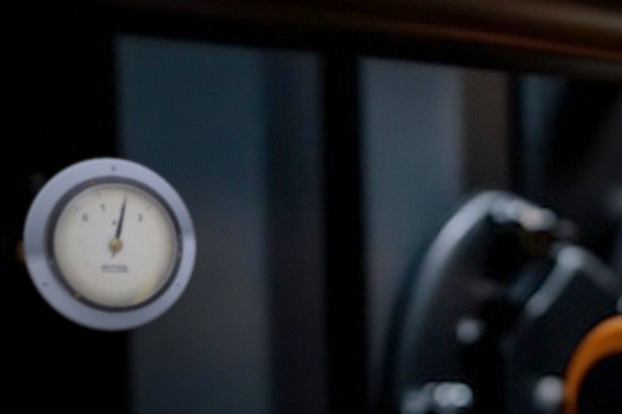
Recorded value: value=2 unit=A
